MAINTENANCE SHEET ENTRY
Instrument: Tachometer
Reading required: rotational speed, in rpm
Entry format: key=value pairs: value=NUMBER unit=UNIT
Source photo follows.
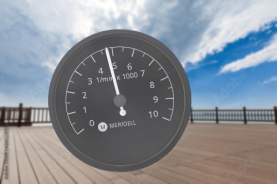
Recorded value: value=4750 unit=rpm
